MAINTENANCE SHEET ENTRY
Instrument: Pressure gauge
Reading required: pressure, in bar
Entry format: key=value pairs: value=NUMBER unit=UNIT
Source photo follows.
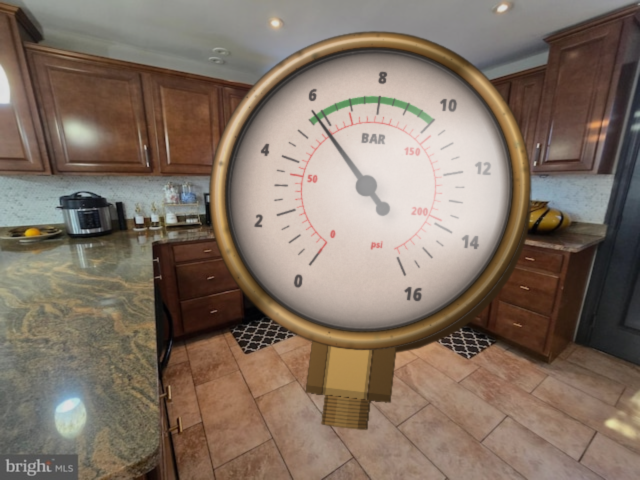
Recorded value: value=5.75 unit=bar
